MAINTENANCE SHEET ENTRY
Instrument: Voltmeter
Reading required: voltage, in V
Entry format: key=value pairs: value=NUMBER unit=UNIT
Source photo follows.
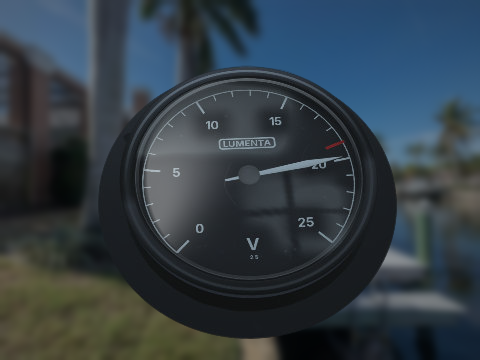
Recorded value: value=20 unit=V
